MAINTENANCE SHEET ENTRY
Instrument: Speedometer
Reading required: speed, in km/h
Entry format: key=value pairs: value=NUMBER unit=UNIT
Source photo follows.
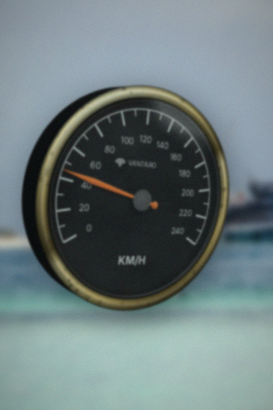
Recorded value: value=45 unit=km/h
